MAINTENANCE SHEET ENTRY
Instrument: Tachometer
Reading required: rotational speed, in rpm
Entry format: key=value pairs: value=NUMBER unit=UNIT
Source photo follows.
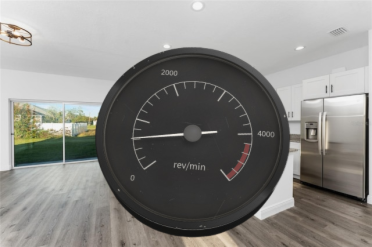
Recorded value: value=600 unit=rpm
